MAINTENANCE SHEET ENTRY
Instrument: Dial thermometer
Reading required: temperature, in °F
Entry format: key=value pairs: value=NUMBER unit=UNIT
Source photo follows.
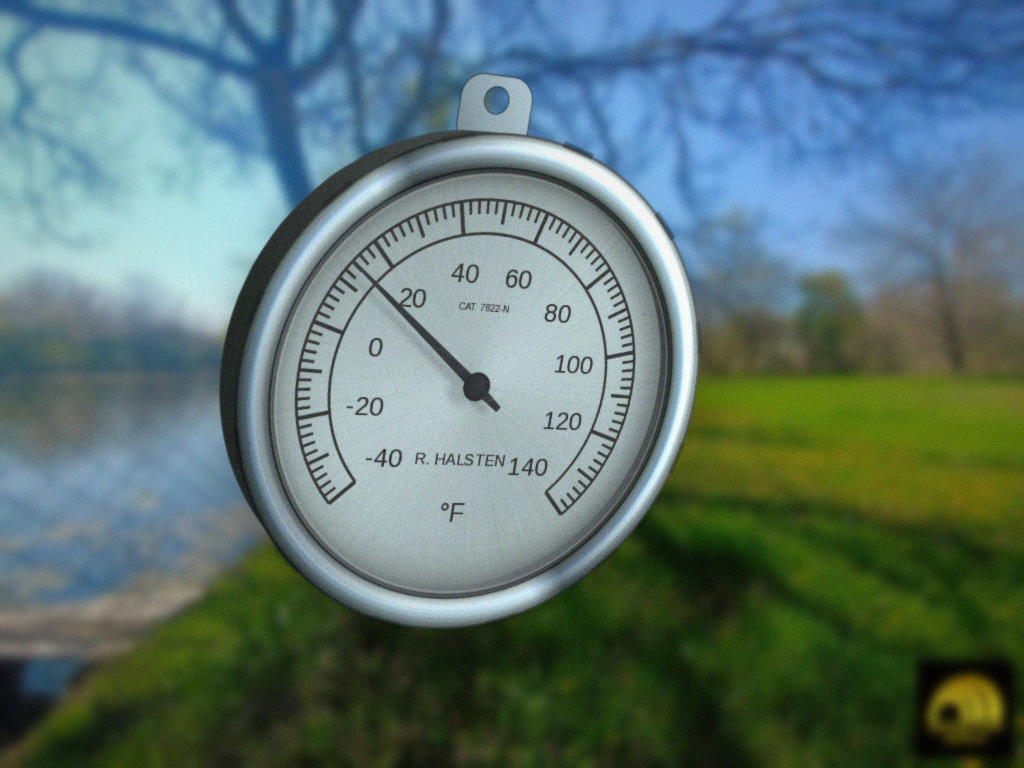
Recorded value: value=14 unit=°F
